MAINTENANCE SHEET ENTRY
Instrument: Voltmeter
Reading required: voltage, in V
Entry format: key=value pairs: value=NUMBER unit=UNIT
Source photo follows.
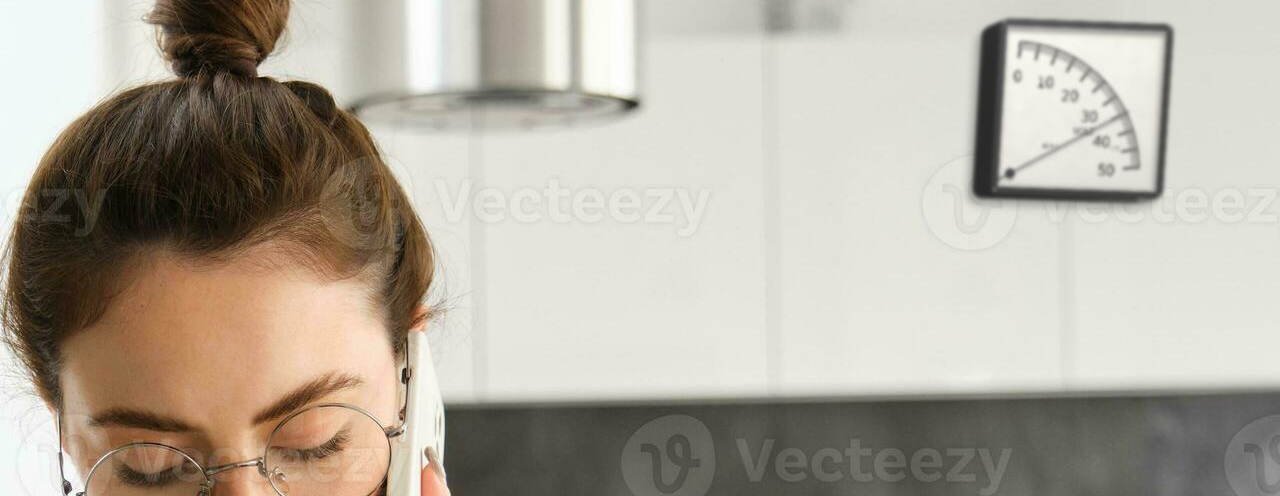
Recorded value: value=35 unit=V
